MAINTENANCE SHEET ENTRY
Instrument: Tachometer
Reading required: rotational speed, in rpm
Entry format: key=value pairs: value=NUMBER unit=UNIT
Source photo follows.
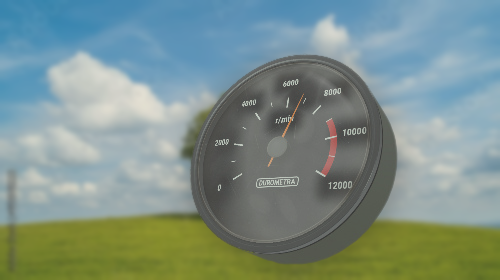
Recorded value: value=7000 unit=rpm
